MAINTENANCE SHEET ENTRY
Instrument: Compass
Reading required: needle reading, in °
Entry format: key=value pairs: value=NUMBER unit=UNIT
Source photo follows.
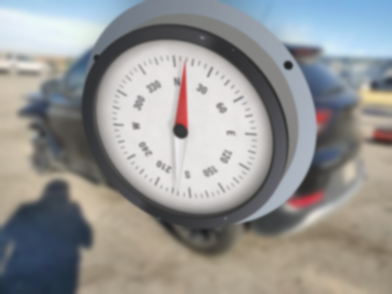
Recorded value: value=10 unit=°
